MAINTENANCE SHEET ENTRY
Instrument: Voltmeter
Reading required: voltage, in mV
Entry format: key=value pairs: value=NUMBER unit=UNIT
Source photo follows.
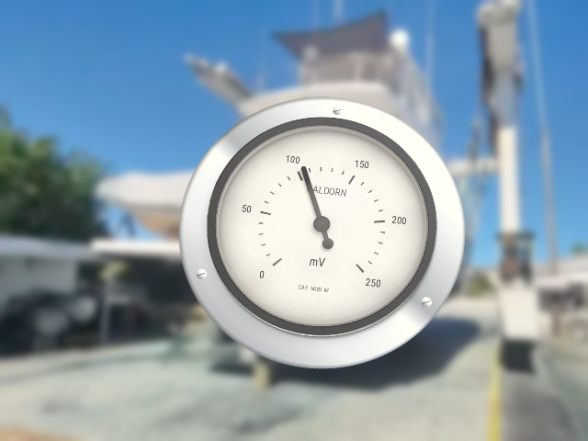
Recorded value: value=105 unit=mV
